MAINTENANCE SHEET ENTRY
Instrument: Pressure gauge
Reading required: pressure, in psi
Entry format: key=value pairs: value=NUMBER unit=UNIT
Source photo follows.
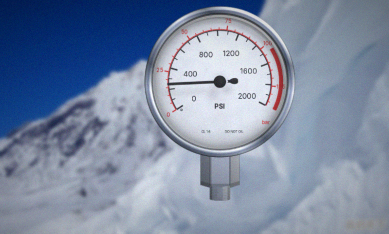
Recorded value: value=250 unit=psi
